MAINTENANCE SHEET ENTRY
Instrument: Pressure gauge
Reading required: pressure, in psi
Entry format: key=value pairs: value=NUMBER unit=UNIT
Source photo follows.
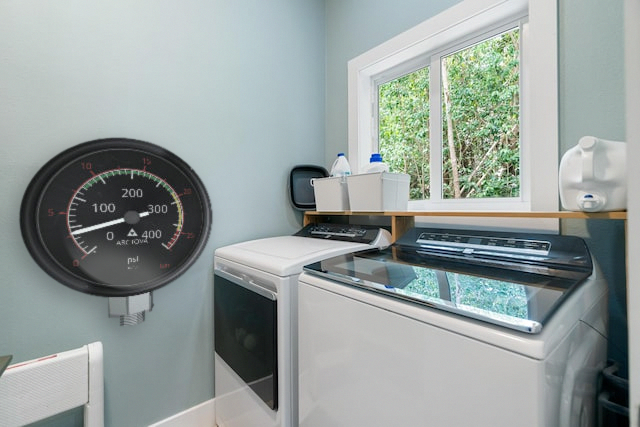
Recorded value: value=40 unit=psi
